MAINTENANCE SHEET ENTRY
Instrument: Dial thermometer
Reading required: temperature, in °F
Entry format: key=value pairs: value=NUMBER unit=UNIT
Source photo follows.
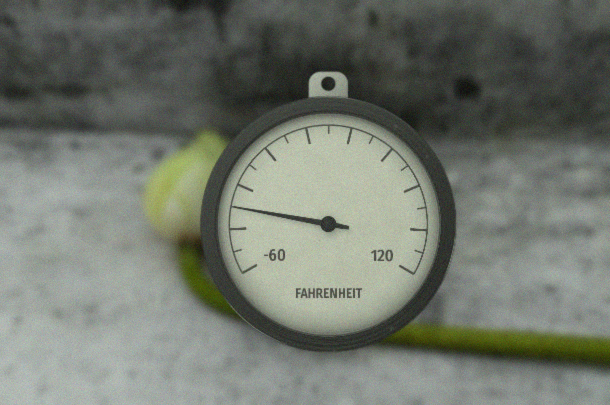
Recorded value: value=-30 unit=°F
